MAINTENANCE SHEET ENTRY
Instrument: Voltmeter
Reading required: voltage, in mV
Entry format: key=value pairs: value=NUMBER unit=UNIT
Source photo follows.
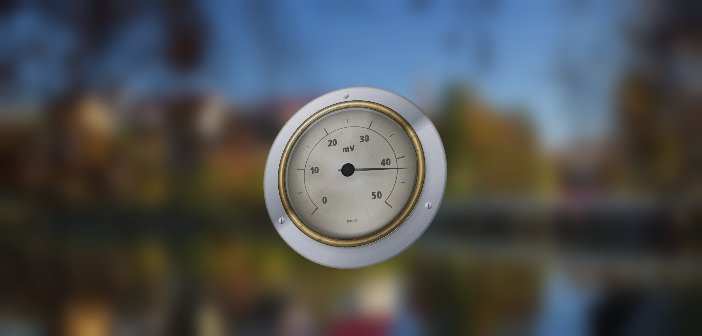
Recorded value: value=42.5 unit=mV
